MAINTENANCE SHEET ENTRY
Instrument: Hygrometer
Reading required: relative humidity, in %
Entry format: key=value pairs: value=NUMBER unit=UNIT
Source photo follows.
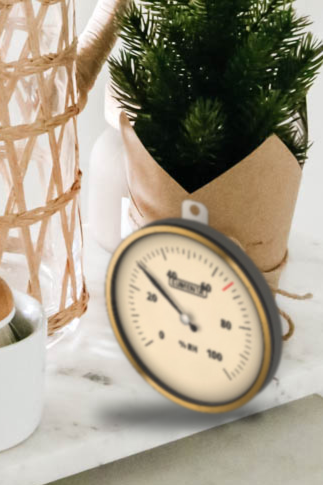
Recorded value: value=30 unit=%
